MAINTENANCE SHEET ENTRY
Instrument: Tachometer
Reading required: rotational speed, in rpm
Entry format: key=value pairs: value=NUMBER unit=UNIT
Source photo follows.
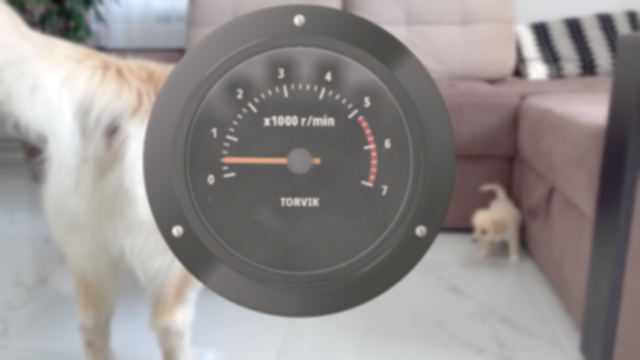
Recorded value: value=400 unit=rpm
